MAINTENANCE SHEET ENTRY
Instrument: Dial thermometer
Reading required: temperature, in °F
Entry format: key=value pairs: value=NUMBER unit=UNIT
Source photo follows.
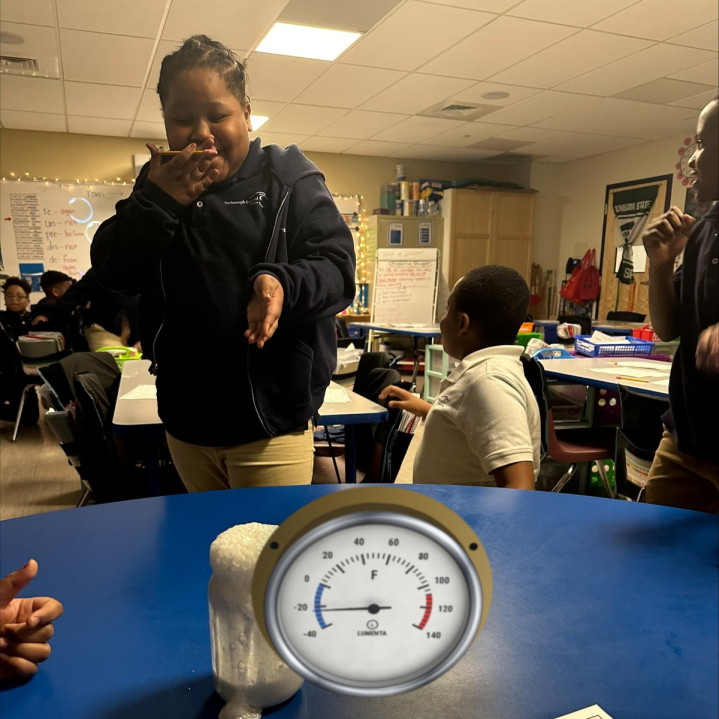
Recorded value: value=-20 unit=°F
